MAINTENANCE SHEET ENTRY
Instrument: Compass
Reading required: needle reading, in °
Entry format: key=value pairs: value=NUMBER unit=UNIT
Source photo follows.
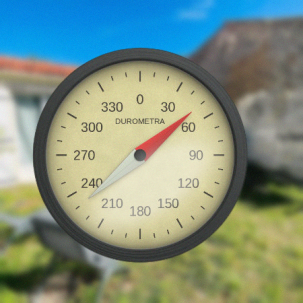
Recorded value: value=50 unit=°
